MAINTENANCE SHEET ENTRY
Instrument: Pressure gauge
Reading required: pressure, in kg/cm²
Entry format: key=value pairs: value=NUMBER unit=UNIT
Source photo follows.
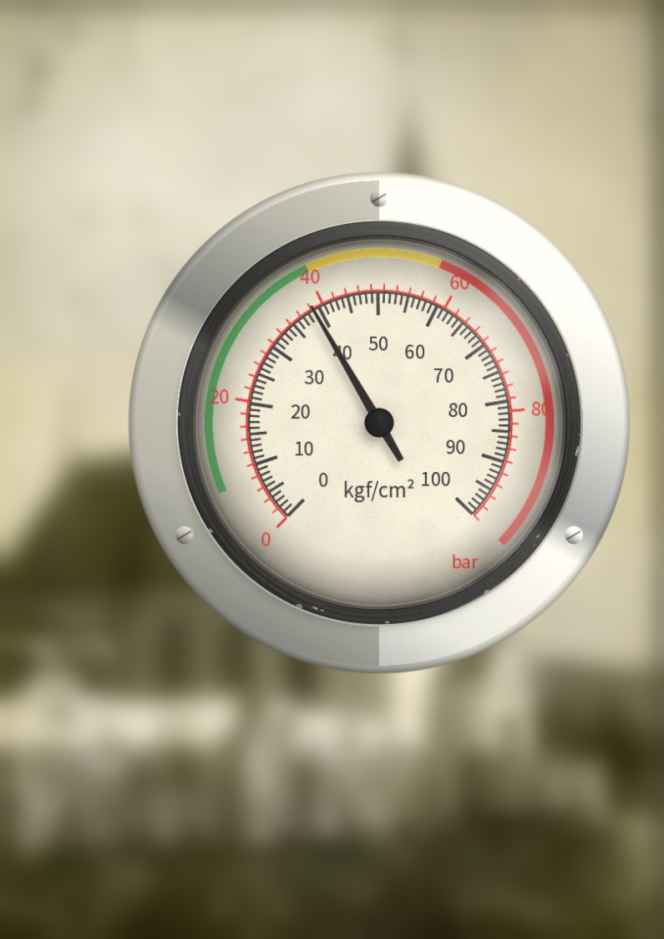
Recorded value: value=39 unit=kg/cm²
